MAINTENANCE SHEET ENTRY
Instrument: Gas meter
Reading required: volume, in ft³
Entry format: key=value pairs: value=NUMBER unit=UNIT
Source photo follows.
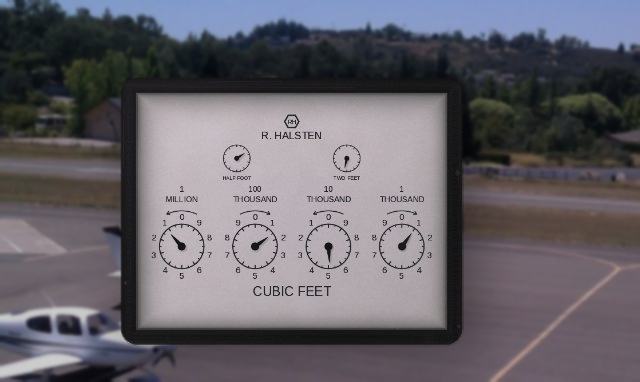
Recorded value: value=115100 unit=ft³
